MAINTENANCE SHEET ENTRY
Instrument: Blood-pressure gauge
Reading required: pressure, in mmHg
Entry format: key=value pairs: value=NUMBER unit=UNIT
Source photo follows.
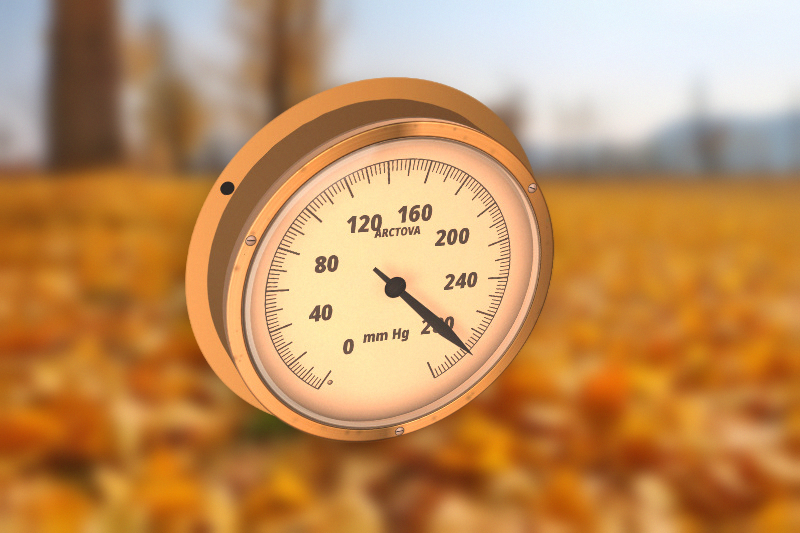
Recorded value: value=280 unit=mmHg
